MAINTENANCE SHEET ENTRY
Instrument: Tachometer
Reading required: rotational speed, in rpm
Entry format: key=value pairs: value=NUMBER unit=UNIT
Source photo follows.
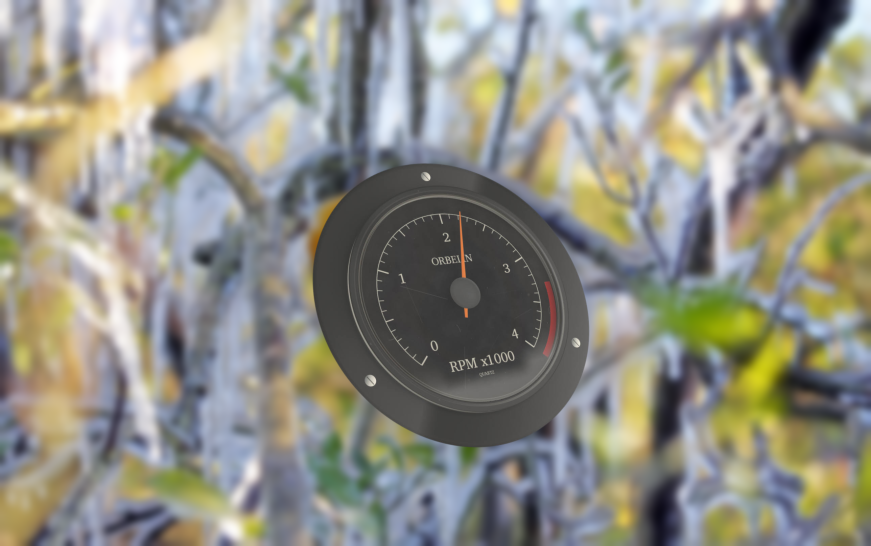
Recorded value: value=2200 unit=rpm
